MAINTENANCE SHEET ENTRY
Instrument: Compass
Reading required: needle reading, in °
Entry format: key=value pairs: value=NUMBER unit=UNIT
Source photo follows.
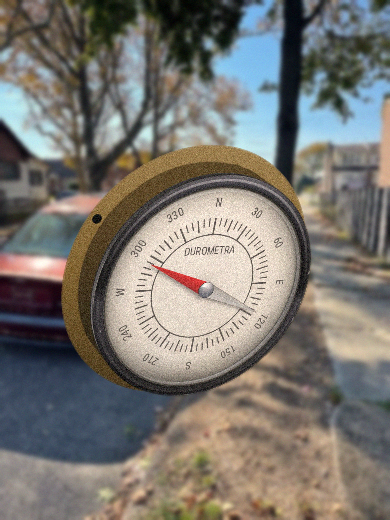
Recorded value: value=295 unit=°
